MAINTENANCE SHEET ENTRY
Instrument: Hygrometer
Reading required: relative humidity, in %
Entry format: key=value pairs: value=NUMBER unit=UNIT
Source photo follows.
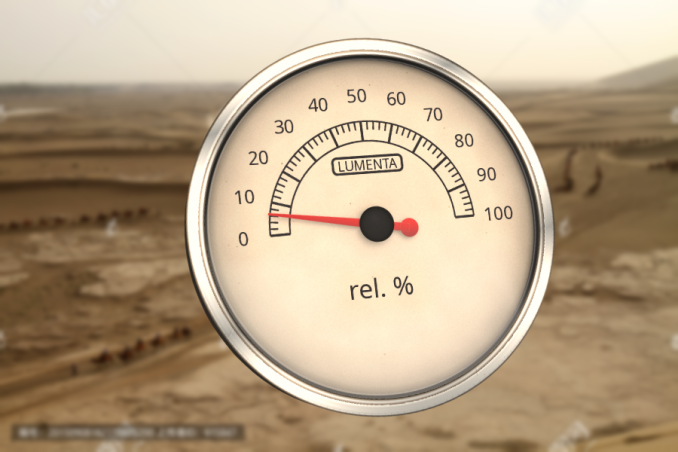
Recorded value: value=6 unit=%
